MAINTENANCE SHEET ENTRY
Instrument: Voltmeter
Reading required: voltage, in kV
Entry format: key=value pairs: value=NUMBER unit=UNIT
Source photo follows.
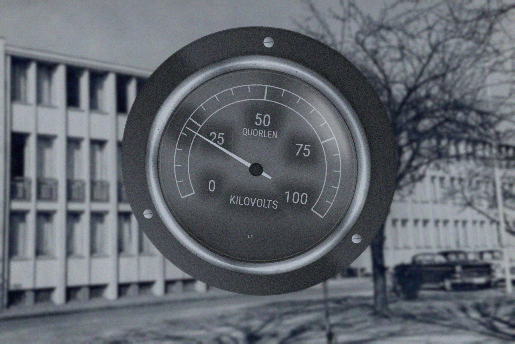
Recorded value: value=22.5 unit=kV
